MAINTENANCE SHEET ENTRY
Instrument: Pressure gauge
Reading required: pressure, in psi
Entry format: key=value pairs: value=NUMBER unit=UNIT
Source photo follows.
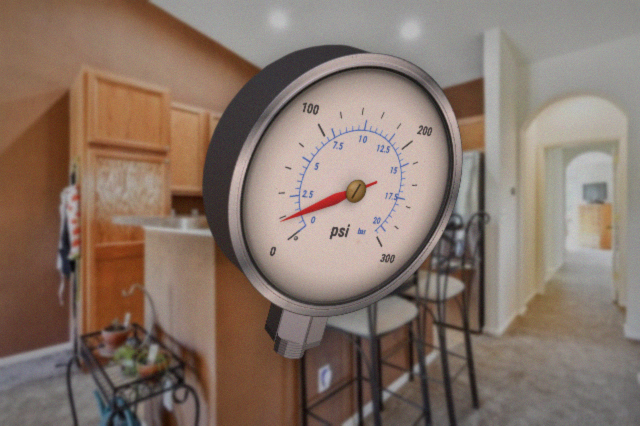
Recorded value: value=20 unit=psi
